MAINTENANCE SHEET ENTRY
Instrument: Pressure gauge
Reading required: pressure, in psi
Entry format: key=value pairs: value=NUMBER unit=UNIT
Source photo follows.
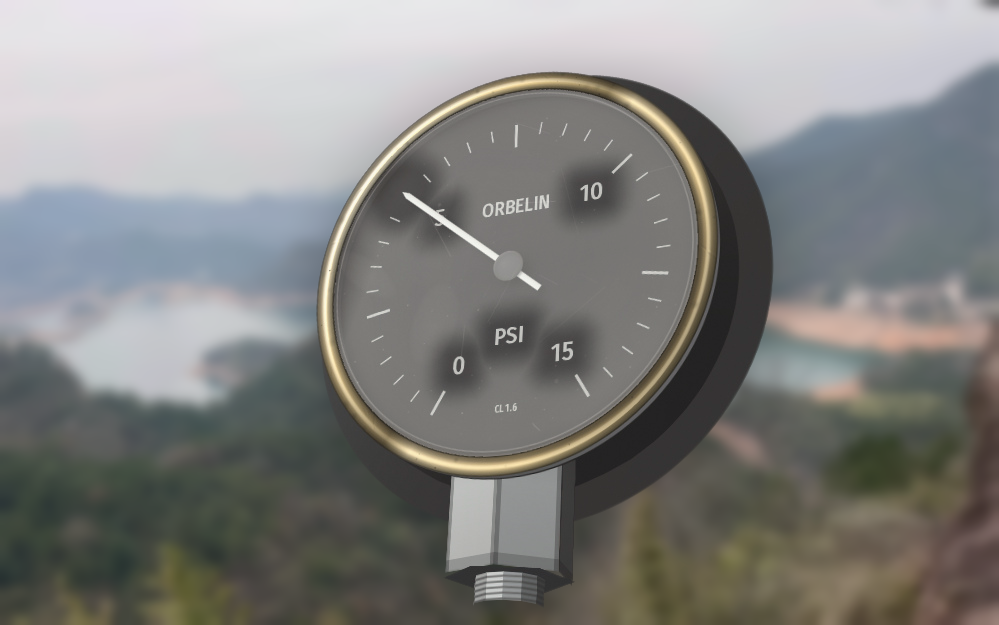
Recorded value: value=5 unit=psi
